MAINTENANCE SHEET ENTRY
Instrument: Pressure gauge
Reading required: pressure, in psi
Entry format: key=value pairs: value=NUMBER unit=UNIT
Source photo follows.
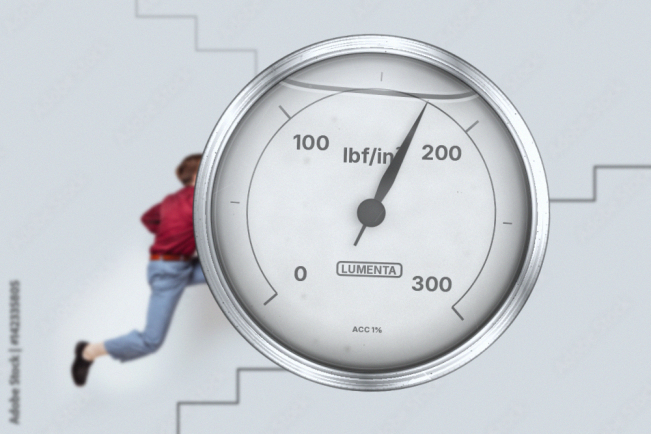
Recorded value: value=175 unit=psi
